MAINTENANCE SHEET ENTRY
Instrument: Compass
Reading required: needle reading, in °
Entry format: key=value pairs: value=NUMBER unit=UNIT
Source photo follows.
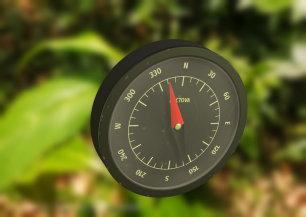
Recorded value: value=340 unit=°
